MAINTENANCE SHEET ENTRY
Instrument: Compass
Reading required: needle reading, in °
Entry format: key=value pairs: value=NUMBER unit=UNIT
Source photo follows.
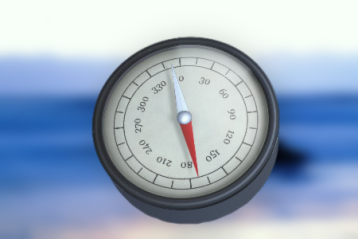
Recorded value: value=172.5 unit=°
